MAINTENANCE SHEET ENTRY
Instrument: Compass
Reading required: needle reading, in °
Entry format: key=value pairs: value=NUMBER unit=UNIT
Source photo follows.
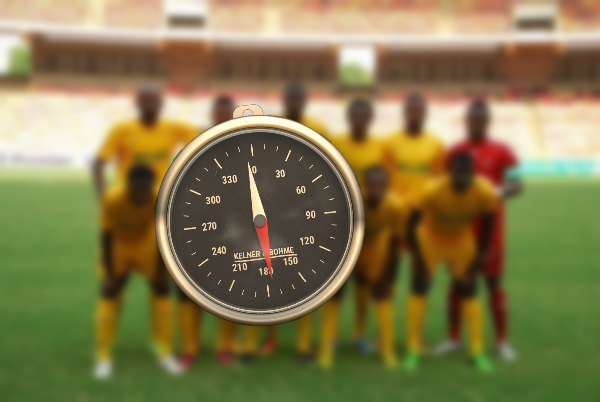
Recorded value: value=175 unit=°
